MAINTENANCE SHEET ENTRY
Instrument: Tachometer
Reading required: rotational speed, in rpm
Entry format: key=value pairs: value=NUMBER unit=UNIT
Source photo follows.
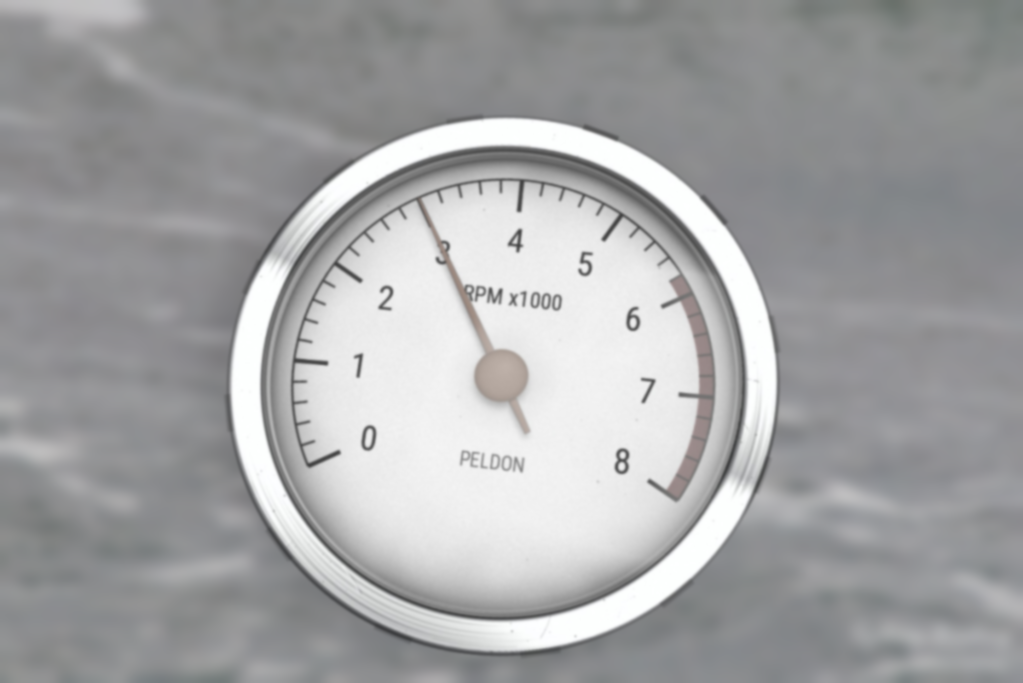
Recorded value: value=3000 unit=rpm
